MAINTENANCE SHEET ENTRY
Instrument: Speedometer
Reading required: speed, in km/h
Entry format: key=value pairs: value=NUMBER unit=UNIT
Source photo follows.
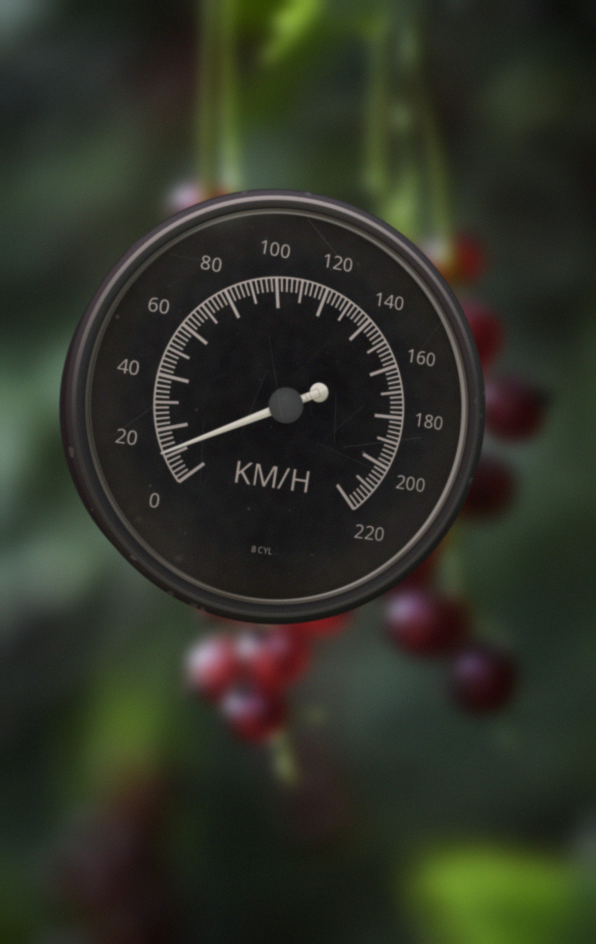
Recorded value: value=12 unit=km/h
